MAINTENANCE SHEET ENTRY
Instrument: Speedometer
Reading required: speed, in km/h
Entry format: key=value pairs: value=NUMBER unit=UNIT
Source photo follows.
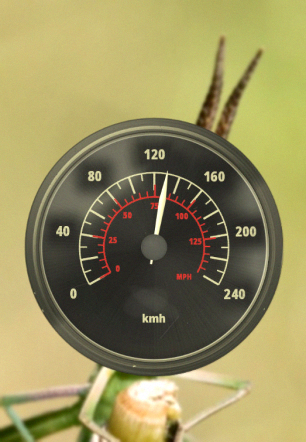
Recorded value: value=130 unit=km/h
